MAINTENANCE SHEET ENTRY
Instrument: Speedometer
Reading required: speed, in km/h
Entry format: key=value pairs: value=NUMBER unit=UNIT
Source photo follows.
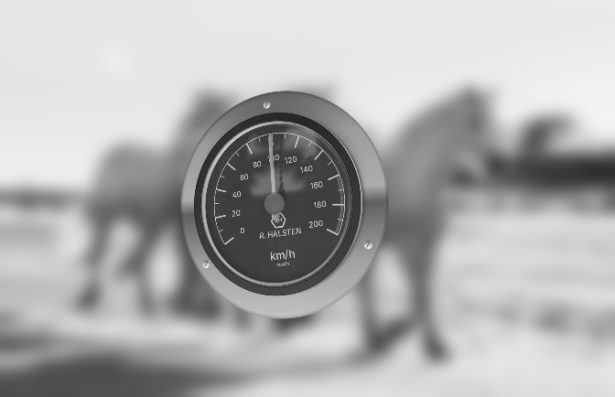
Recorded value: value=100 unit=km/h
